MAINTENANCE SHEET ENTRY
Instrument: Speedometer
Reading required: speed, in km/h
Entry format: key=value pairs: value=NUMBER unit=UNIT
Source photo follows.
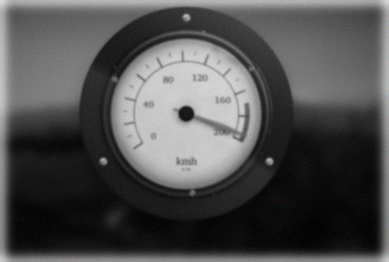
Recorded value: value=195 unit=km/h
